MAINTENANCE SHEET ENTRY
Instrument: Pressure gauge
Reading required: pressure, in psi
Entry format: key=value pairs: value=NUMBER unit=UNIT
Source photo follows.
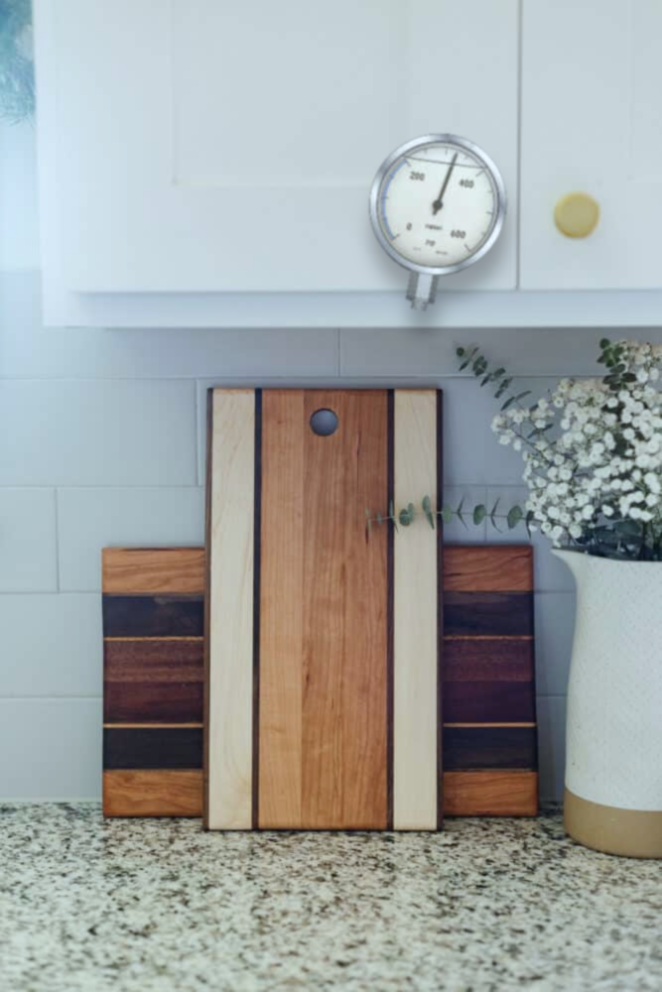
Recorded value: value=325 unit=psi
